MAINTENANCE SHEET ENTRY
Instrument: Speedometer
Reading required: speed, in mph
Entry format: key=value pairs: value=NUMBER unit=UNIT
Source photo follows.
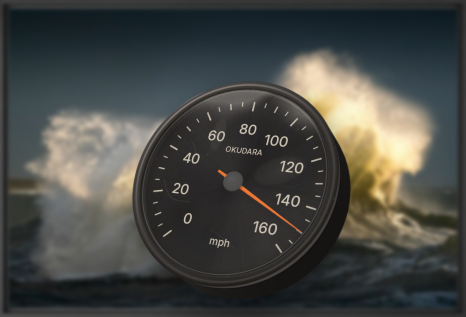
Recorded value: value=150 unit=mph
